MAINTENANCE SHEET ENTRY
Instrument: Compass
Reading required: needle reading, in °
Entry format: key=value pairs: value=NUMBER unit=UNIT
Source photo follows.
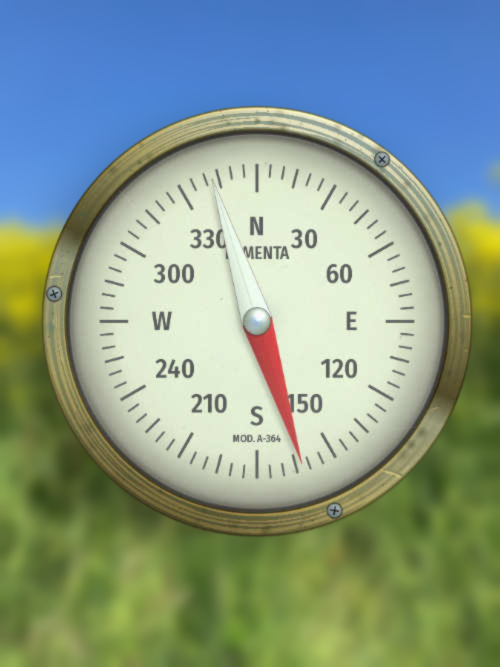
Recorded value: value=162.5 unit=°
